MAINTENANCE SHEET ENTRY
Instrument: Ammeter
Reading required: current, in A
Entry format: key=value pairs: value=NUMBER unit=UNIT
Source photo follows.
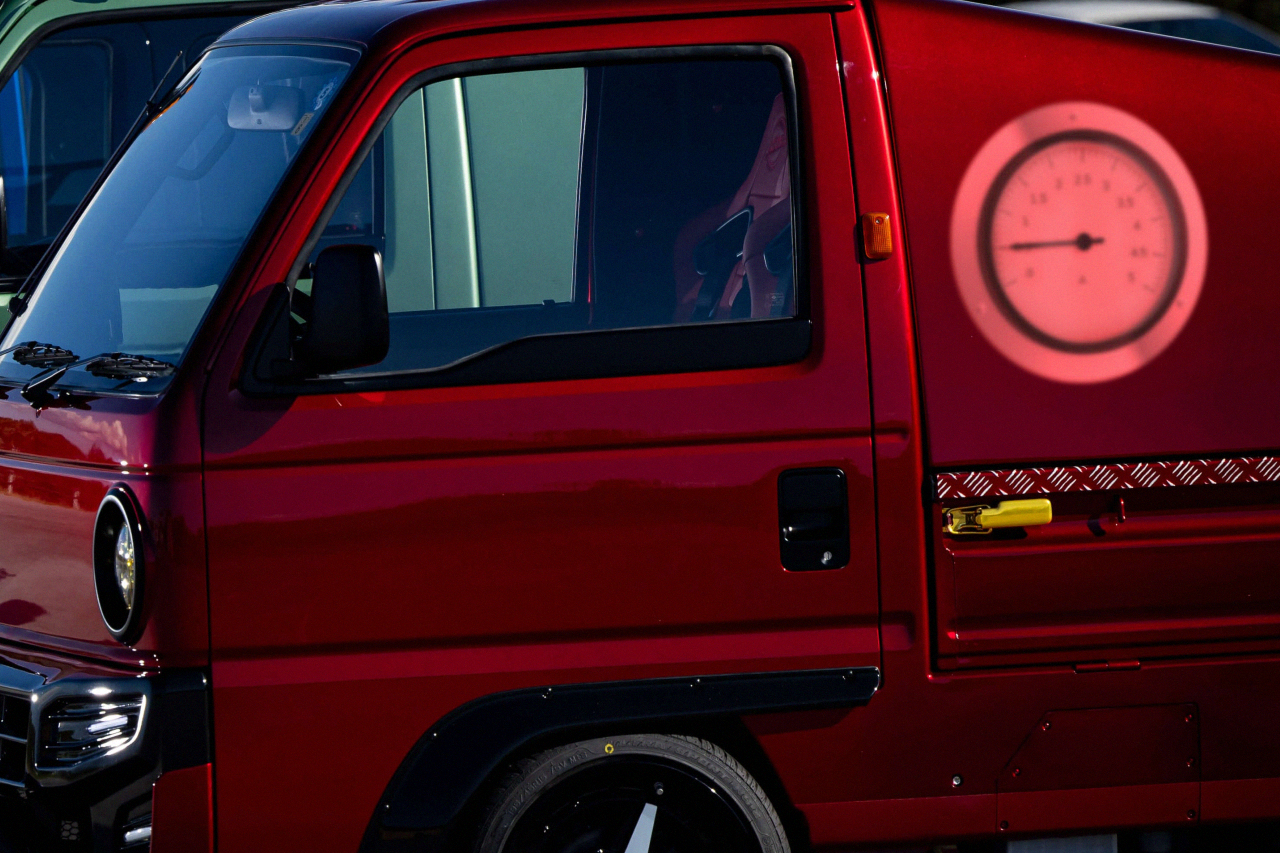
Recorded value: value=0.5 unit=A
